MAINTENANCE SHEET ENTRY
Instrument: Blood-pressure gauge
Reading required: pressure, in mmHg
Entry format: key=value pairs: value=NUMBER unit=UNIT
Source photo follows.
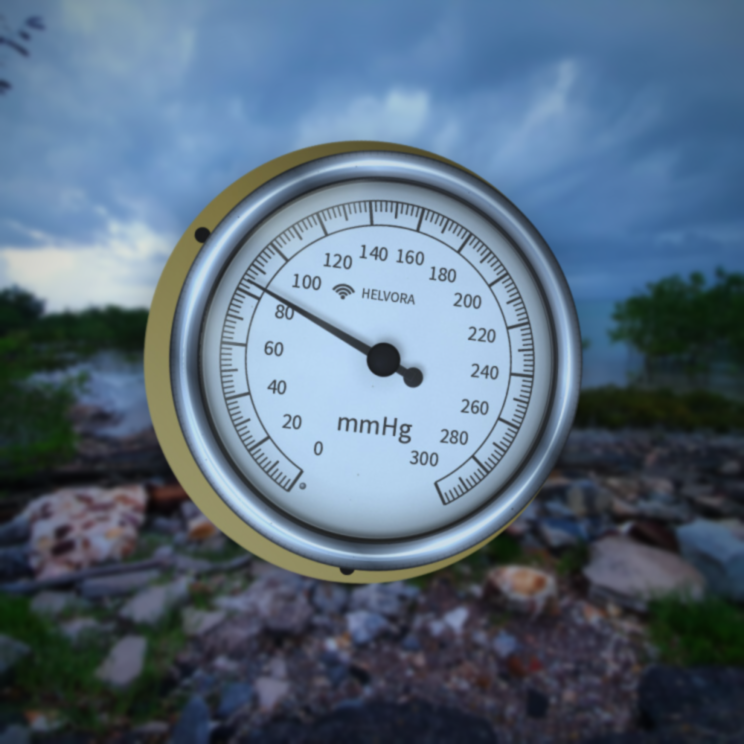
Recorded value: value=84 unit=mmHg
